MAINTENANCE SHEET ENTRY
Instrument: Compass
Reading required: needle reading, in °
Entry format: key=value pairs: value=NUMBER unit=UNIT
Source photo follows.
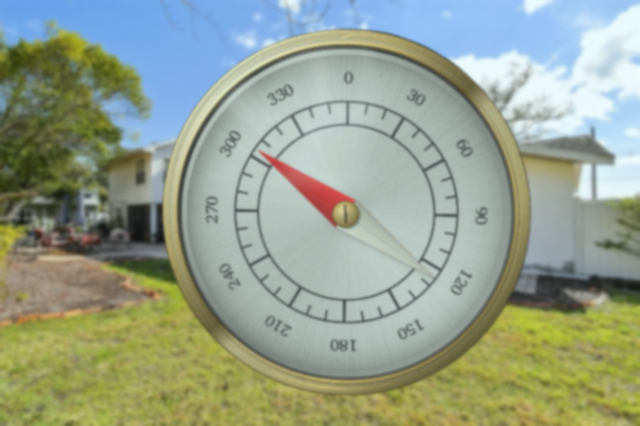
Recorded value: value=305 unit=°
